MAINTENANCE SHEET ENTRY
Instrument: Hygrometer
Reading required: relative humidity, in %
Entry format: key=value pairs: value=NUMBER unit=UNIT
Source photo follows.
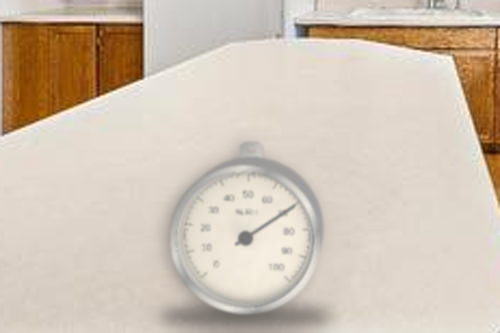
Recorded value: value=70 unit=%
